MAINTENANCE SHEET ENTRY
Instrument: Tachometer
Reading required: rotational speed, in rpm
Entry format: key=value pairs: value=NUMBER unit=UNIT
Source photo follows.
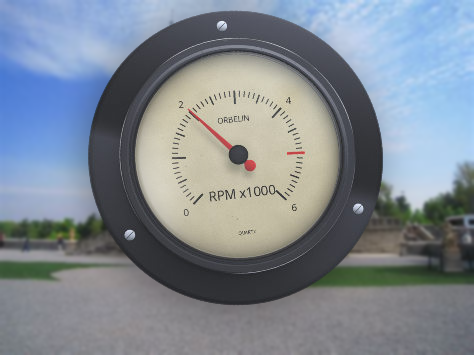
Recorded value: value=2000 unit=rpm
